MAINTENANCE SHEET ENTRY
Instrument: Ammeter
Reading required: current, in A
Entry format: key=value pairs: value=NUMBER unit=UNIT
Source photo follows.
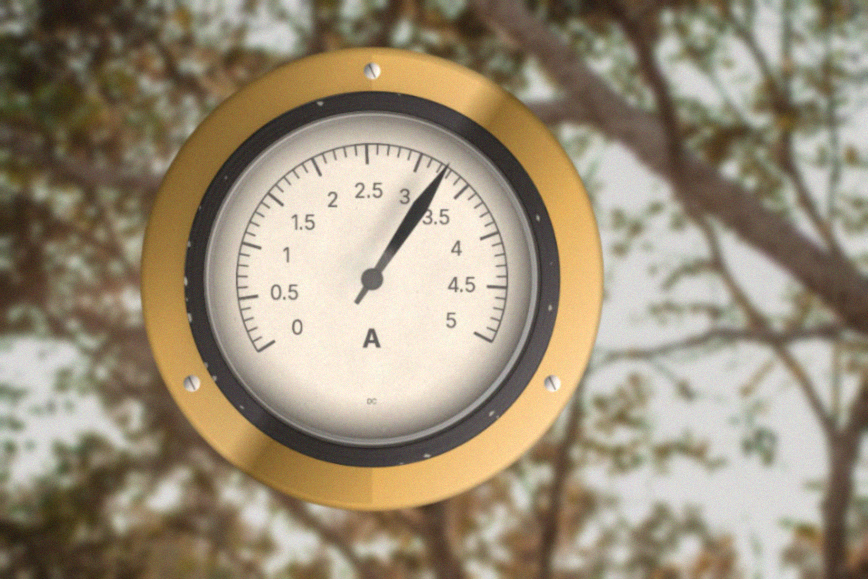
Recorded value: value=3.25 unit=A
